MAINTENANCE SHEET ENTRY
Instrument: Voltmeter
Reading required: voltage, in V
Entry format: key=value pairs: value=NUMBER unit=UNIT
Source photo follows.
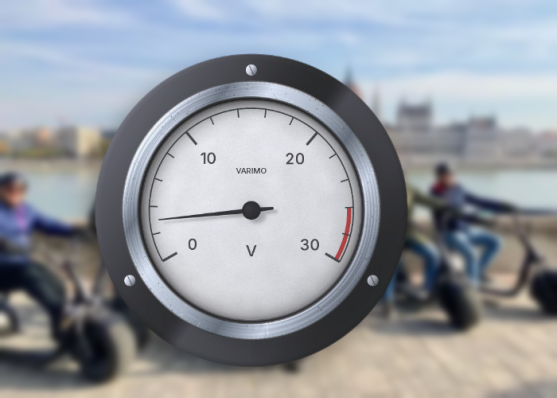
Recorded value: value=3 unit=V
